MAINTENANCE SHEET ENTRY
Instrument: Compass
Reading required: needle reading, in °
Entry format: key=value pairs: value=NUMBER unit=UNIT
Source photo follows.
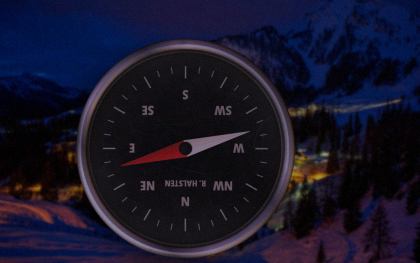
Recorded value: value=75 unit=°
